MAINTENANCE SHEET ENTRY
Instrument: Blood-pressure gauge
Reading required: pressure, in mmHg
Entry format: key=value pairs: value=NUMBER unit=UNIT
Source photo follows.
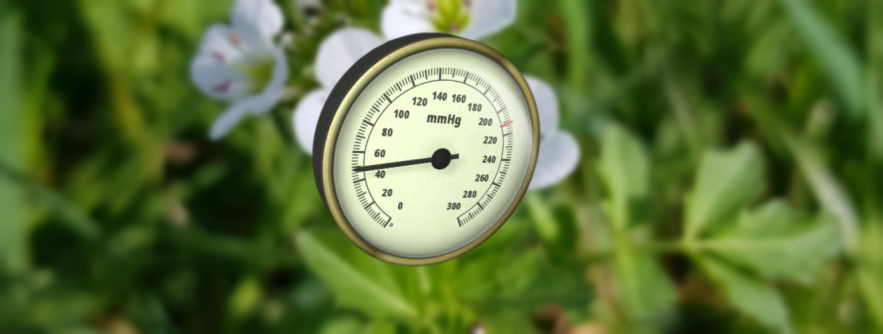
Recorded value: value=50 unit=mmHg
